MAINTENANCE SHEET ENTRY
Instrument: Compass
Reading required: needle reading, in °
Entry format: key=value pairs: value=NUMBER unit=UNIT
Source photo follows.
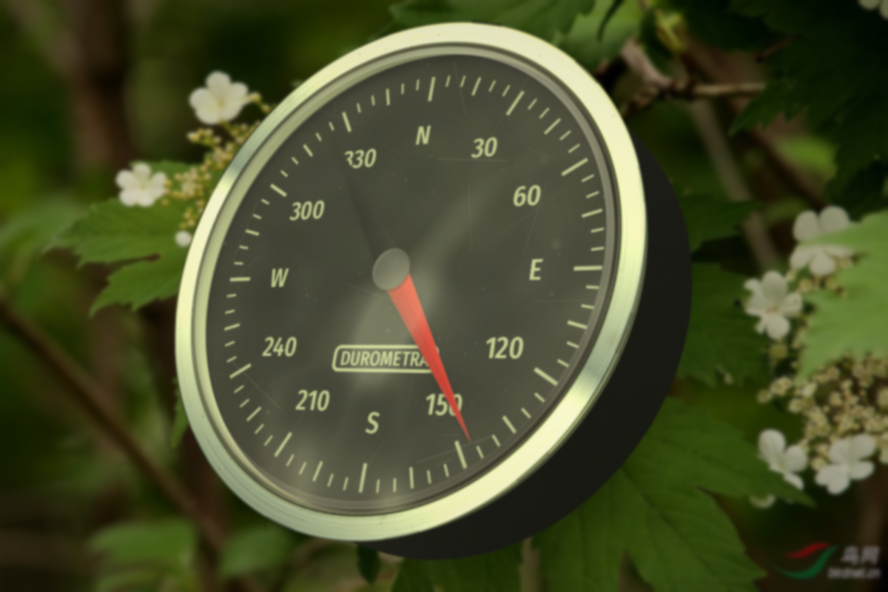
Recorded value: value=145 unit=°
